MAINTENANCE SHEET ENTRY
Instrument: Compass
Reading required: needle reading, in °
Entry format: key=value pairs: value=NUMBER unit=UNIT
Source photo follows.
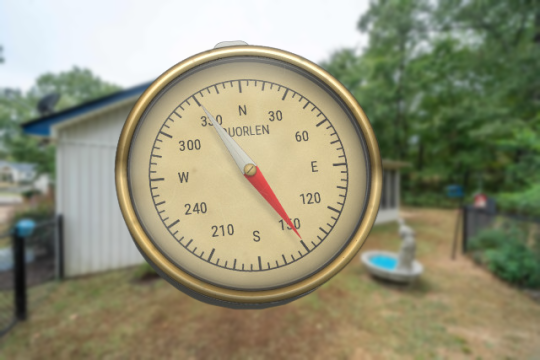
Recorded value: value=150 unit=°
